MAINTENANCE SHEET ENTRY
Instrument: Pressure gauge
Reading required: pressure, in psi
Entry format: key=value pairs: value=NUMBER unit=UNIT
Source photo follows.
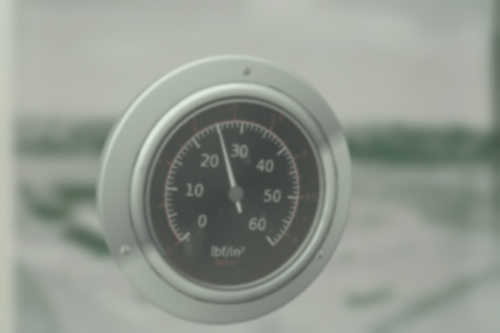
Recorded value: value=25 unit=psi
